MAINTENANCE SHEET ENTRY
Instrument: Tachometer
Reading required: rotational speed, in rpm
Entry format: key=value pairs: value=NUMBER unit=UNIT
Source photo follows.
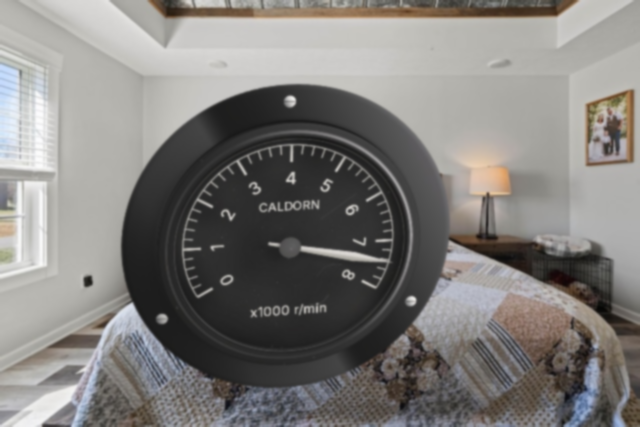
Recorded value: value=7400 unit=rpm
